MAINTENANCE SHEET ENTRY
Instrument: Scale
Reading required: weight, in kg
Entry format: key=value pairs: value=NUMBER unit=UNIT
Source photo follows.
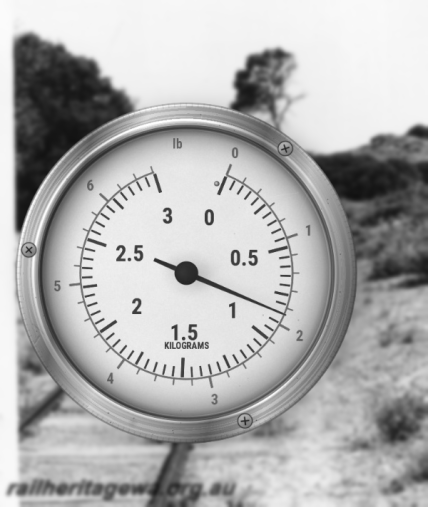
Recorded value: value=0.85 unit=kg
